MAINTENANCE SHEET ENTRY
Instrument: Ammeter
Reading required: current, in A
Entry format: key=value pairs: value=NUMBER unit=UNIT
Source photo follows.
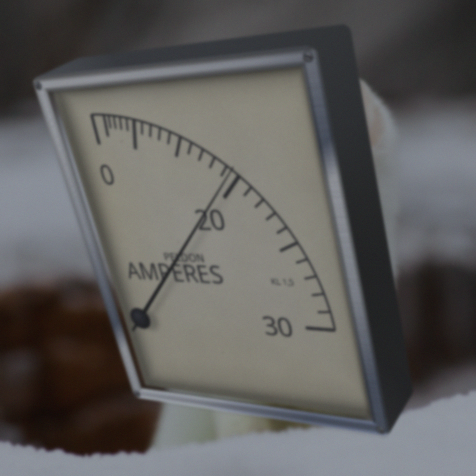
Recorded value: value=19.5 unit=A
